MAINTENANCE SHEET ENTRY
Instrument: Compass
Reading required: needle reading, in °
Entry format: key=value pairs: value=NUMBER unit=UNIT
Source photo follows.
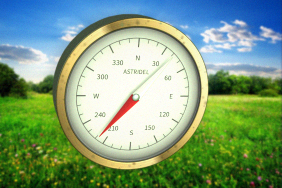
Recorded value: value=220 unit=°
